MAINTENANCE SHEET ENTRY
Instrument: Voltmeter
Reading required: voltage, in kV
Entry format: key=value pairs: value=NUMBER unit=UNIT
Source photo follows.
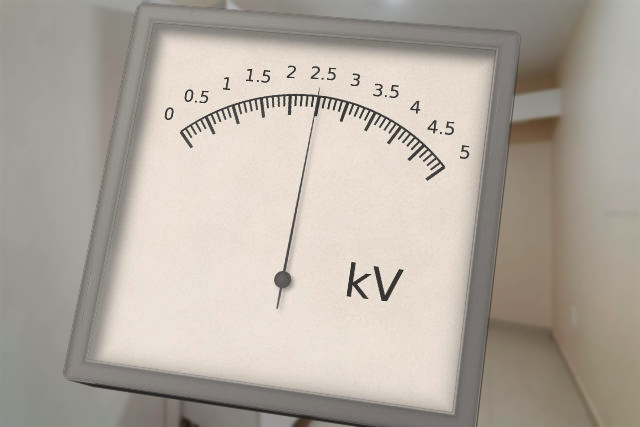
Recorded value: value=2.5 unit=kV
